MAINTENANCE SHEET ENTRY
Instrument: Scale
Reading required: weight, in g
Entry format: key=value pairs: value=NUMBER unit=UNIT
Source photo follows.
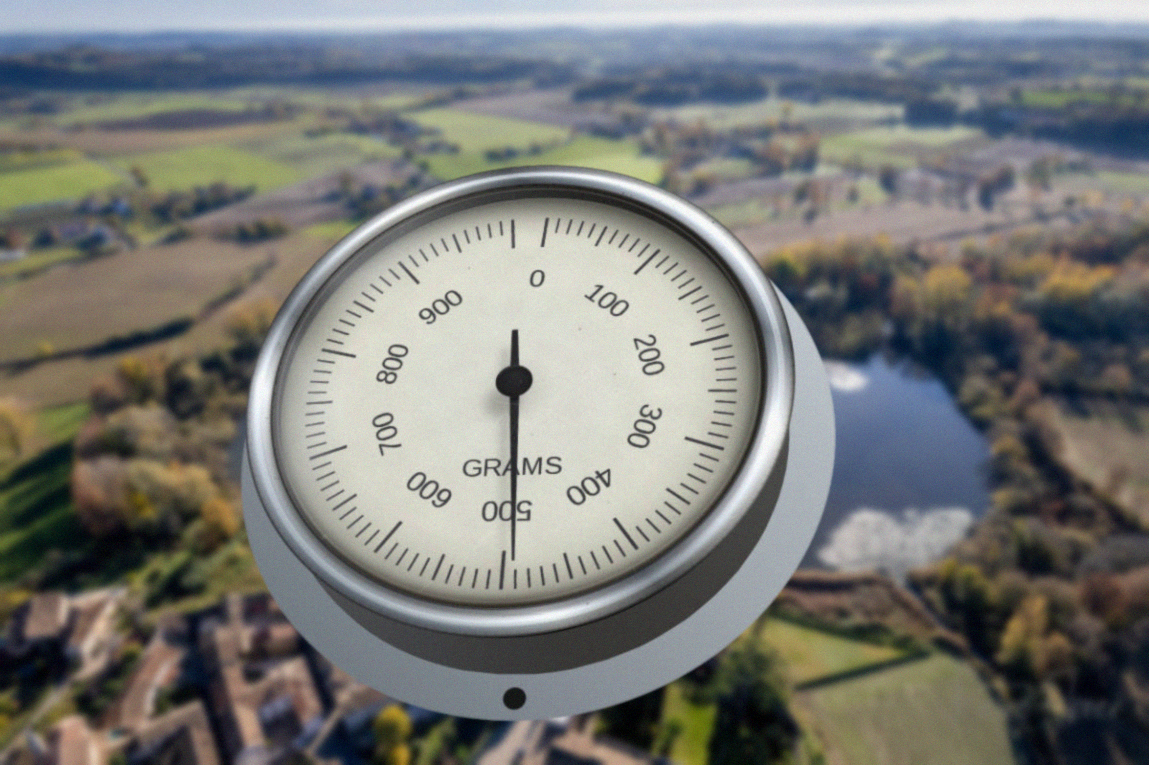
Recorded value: value=490 unit=g
